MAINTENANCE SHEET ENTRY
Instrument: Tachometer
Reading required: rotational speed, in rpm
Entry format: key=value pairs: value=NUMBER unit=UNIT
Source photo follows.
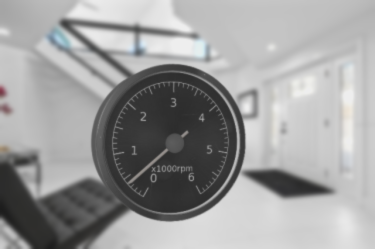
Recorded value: value=400 unit=rpm
